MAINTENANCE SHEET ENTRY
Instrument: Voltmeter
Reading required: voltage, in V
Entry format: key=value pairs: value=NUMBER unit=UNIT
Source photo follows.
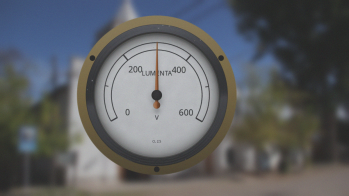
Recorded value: value=300 unit=V
